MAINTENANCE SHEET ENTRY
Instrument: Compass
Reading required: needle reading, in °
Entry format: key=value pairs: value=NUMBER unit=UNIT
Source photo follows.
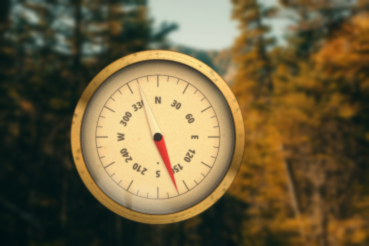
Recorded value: value=160 unit=°
